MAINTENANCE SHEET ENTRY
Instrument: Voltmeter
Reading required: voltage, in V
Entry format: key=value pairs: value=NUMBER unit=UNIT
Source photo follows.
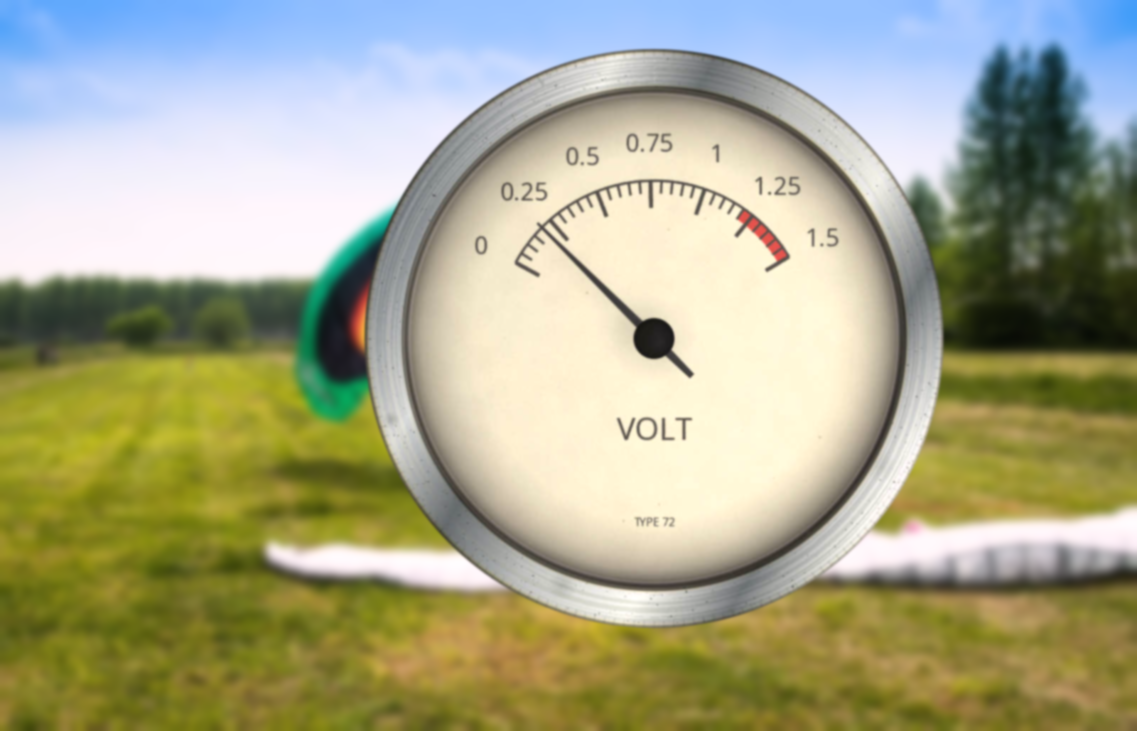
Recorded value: value=0.2 unit=V
